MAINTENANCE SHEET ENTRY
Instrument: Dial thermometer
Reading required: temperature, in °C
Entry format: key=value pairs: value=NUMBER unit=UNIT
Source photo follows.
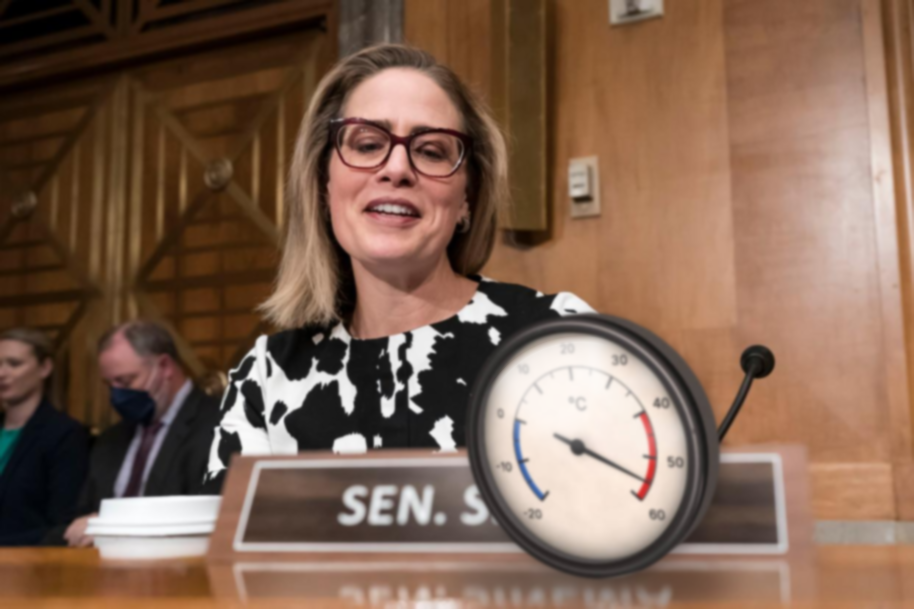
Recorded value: value=55 unit=°C
